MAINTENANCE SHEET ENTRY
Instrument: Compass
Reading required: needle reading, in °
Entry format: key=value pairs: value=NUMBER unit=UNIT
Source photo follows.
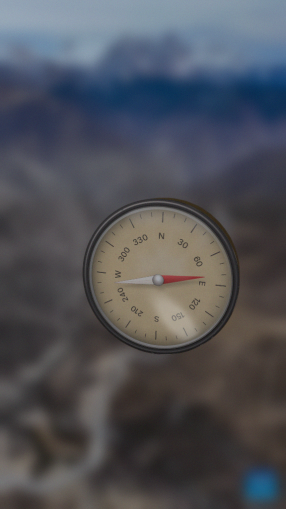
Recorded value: value=80 unit=°
